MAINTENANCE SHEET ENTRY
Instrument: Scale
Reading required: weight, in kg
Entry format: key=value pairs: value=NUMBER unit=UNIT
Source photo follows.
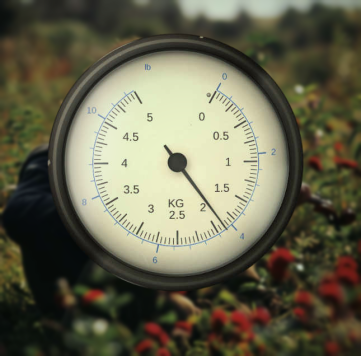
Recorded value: value=1.9 unit=kg
